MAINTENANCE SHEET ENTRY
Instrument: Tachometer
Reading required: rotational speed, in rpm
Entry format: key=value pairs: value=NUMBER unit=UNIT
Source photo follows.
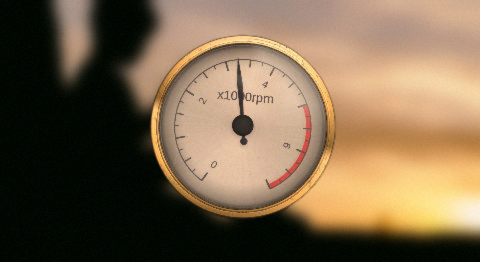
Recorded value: value=3250 unit=rpm
